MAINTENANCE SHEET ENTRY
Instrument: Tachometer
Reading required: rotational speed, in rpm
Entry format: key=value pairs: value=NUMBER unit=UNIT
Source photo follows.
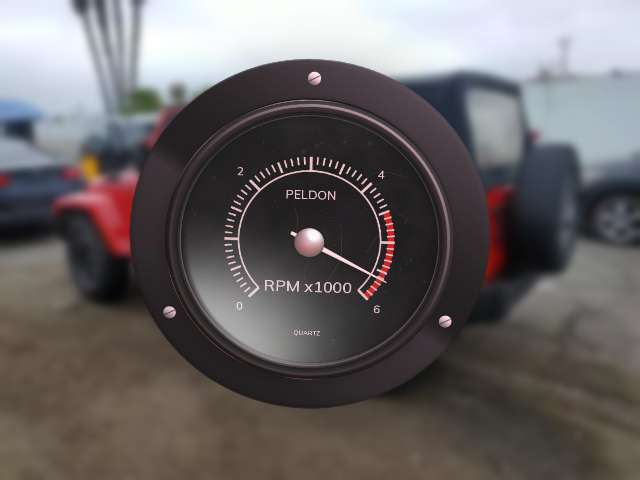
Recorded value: value=5600 unit=rpm
